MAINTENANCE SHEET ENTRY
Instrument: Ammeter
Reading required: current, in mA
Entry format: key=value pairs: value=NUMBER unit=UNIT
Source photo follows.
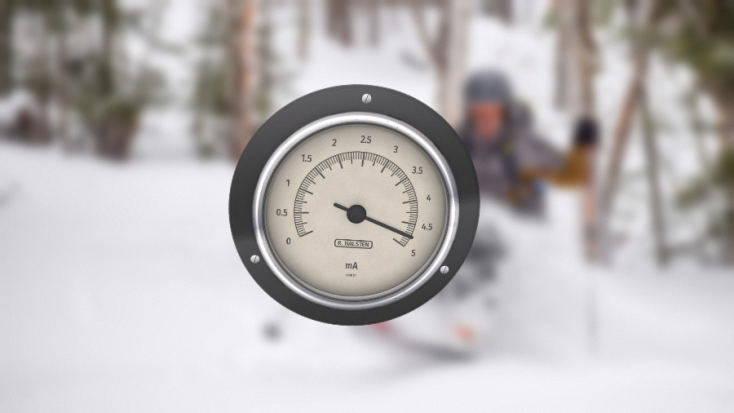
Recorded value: value=4.75 unit=mA
